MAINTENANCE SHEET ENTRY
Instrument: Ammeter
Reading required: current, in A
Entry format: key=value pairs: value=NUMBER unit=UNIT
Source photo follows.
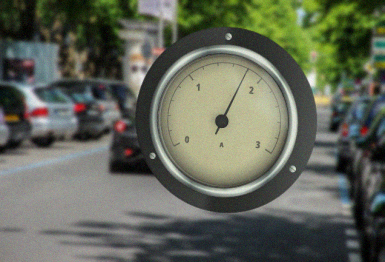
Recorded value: value=1.8 unit=A
